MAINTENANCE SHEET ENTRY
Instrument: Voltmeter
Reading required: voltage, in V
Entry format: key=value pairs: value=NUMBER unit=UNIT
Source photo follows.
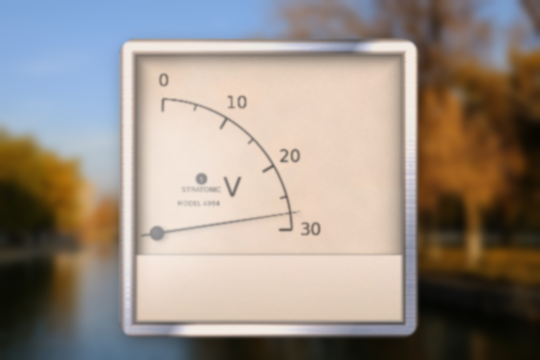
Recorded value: value=27.5 unit=V
